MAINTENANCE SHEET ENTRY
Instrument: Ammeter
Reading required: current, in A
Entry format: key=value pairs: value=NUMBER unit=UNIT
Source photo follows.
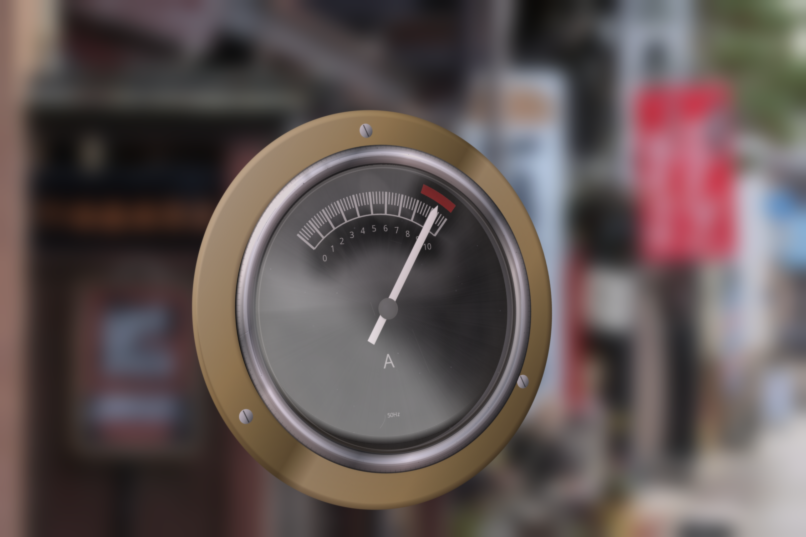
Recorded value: value=9 unit=A
